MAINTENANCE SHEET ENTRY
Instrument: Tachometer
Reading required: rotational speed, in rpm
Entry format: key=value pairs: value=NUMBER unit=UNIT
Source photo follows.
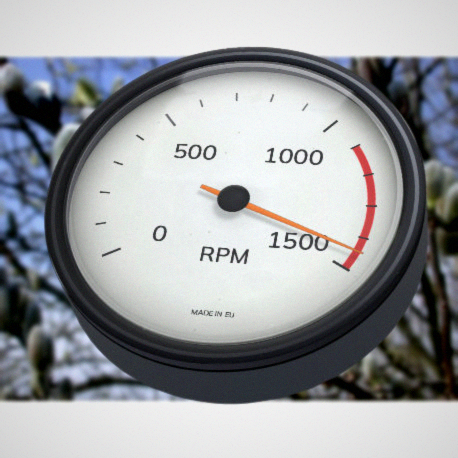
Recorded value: value=1450 unit=rpm
